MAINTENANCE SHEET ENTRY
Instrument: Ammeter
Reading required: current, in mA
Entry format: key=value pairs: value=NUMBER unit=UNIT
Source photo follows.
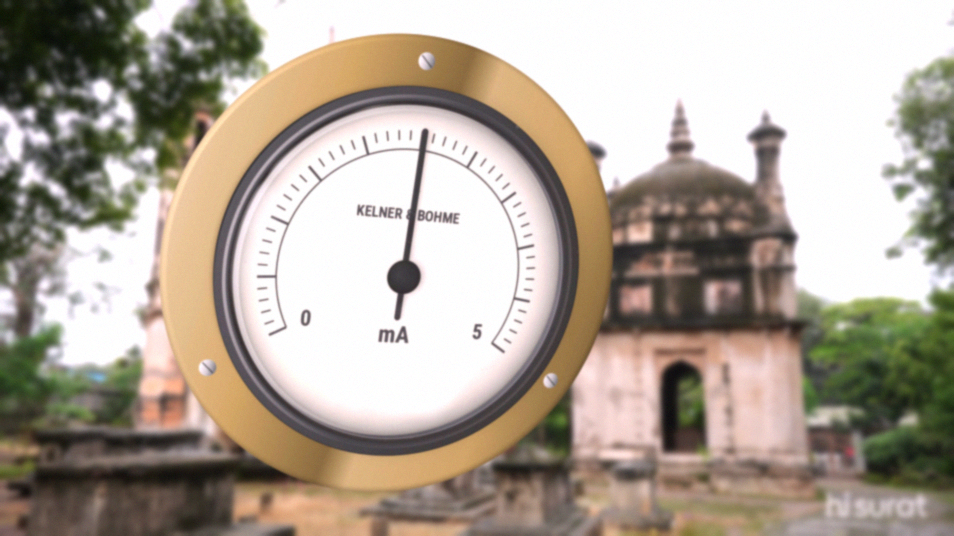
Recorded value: value=2.5 unit=mA
